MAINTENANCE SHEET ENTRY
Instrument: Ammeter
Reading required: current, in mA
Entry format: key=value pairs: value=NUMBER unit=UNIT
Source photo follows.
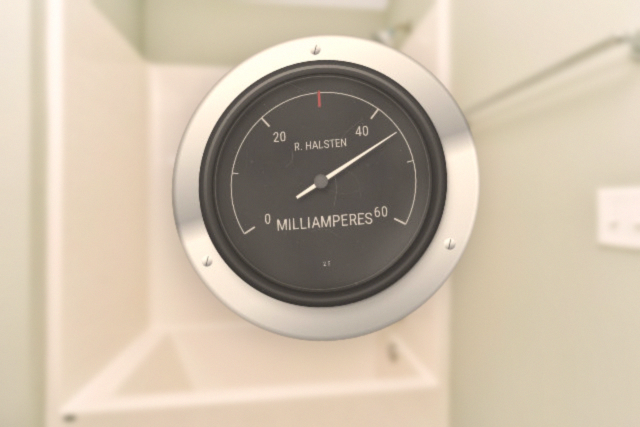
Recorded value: value=45 unit=mA
